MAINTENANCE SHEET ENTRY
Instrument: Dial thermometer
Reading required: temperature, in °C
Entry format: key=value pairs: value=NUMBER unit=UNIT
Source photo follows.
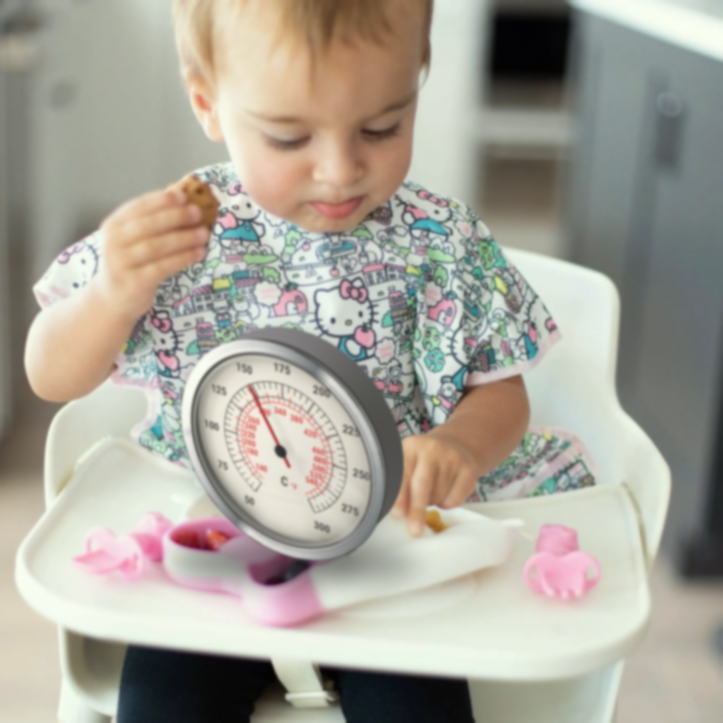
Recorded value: value=150 unit=°C
